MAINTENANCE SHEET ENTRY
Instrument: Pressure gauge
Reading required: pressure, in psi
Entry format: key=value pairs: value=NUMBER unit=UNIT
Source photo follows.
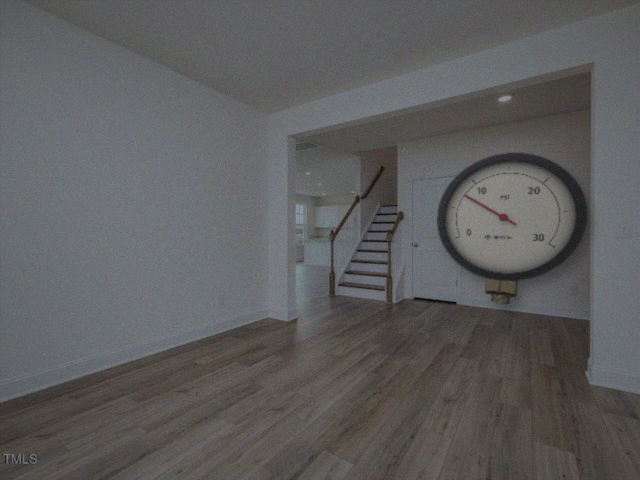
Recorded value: value=7.5 unit=psi
